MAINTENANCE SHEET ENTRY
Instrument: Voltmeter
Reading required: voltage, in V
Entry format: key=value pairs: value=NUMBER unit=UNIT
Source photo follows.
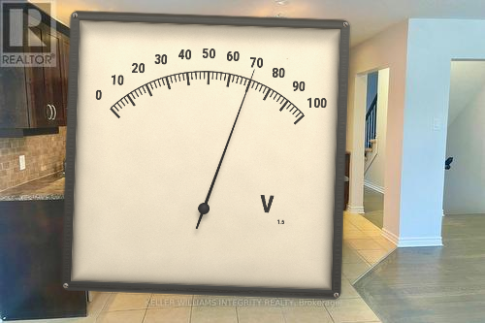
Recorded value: value=70 unit=V
